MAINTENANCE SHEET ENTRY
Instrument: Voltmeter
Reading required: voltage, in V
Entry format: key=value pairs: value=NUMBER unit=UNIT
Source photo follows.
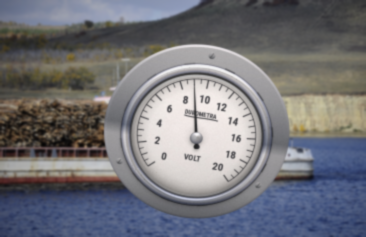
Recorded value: value=9 unit=V
